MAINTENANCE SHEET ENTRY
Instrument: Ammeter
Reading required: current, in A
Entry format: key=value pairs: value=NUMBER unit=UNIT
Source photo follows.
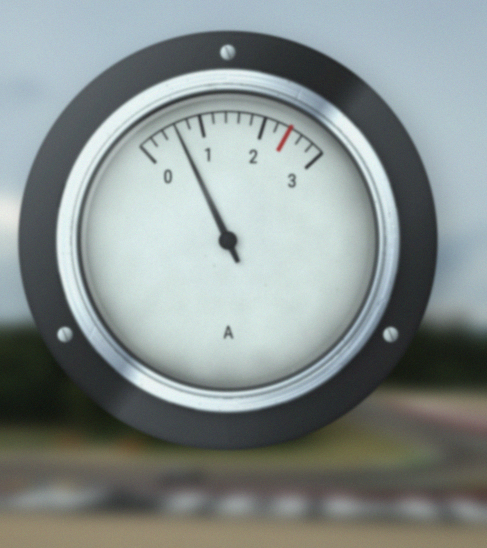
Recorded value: value=0.6 unit=A
